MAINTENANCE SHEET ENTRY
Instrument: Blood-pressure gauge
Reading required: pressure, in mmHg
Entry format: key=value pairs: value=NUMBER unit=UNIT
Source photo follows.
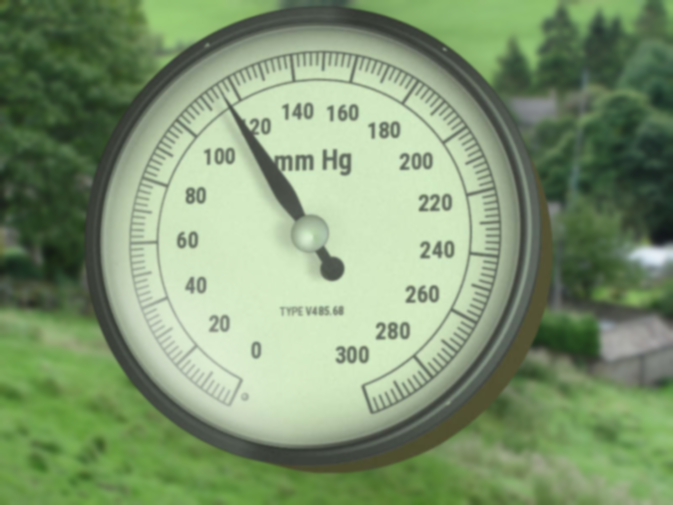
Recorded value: value=116 unit=mmHg
